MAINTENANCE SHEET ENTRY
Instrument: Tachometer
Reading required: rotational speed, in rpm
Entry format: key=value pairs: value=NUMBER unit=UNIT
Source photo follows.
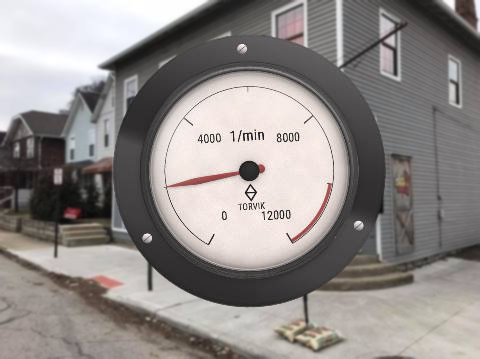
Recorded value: value=2000 unit=rpm
